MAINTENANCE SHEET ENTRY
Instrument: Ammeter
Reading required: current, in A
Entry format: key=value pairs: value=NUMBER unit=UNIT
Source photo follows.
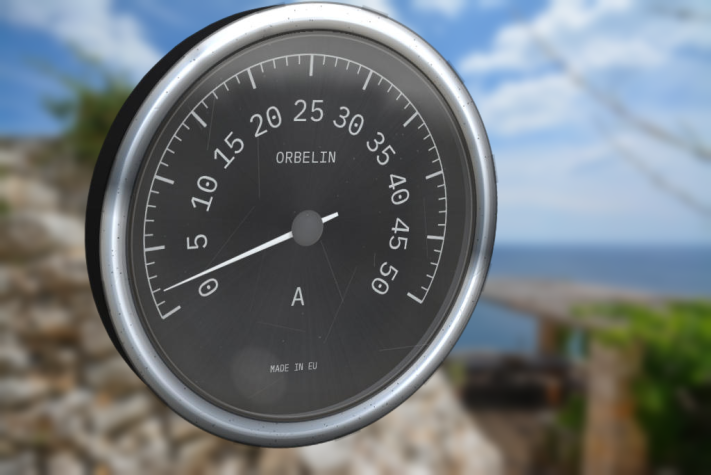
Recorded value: value=2 unit=A
